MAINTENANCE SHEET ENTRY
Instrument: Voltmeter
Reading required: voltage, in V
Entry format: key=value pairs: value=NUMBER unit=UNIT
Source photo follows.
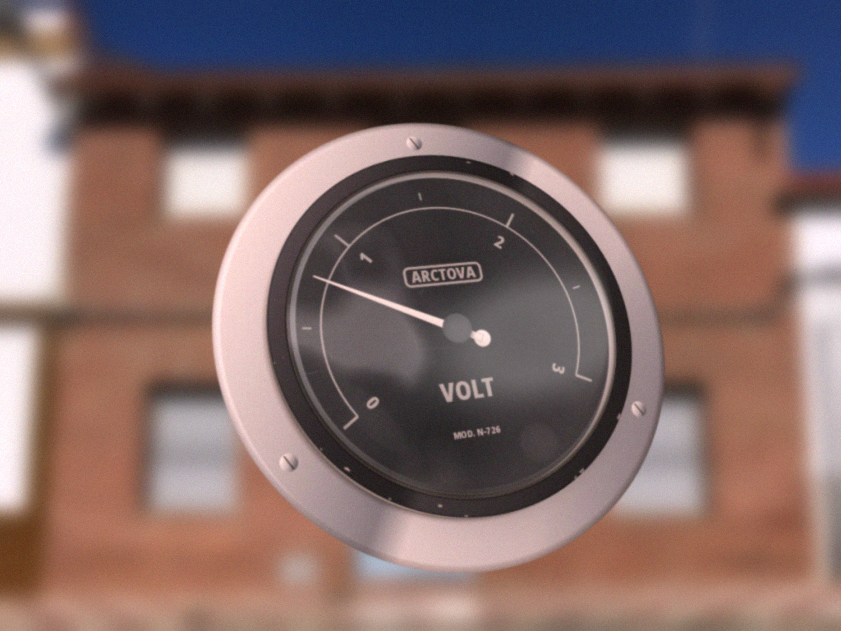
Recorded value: value=0.75 unit=V
